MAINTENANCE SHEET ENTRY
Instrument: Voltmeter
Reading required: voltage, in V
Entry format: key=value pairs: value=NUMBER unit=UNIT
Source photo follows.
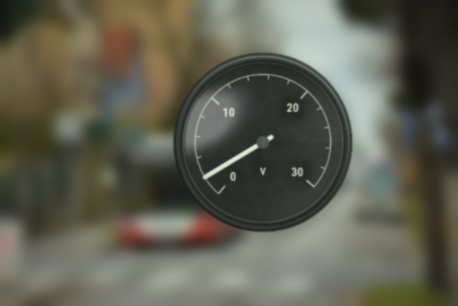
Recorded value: value=2 unit=V
